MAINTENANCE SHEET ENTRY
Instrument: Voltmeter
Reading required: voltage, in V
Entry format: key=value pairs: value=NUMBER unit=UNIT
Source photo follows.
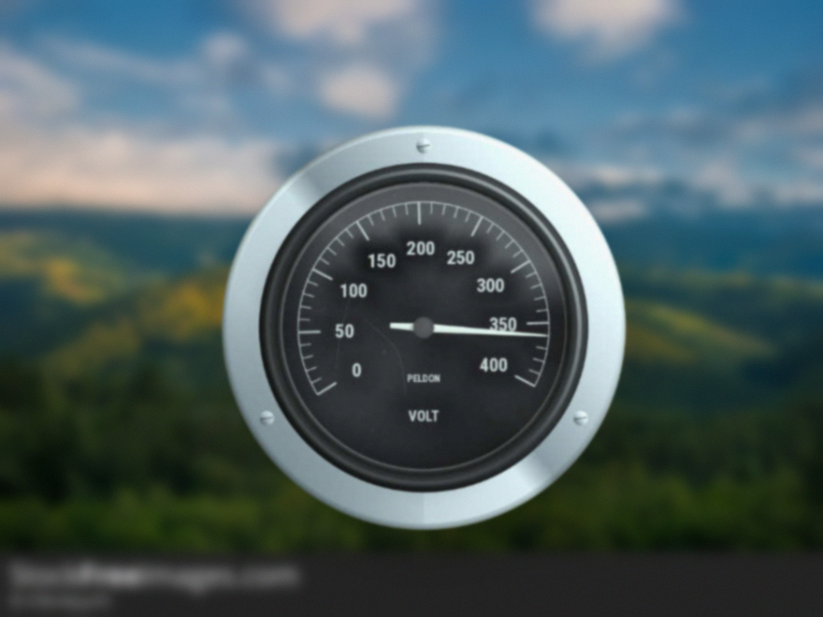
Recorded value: value=360 unit=V
